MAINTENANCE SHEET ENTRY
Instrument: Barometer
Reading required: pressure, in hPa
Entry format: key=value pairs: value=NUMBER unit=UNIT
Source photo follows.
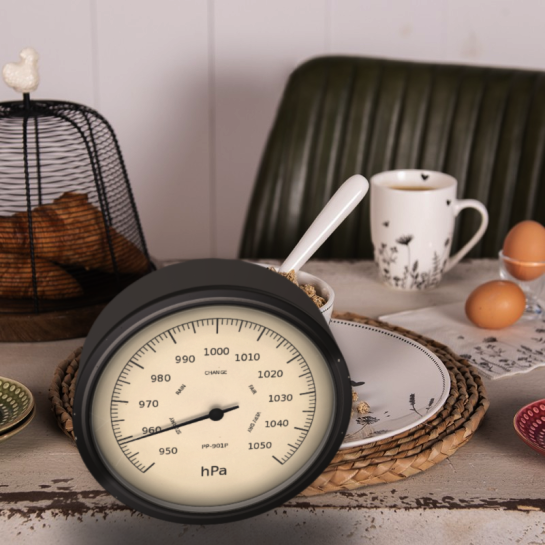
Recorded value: value=960 unit=hPa
